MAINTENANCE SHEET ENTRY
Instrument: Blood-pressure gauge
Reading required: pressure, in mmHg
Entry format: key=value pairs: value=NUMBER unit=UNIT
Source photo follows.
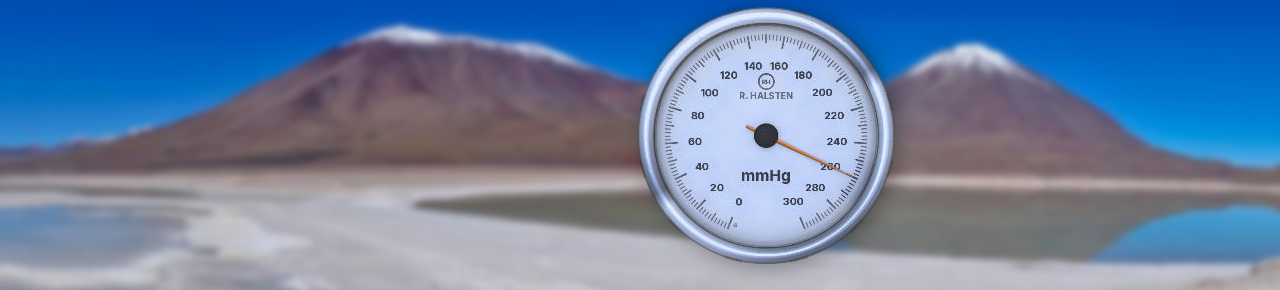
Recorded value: value=260 unit=mmHg
